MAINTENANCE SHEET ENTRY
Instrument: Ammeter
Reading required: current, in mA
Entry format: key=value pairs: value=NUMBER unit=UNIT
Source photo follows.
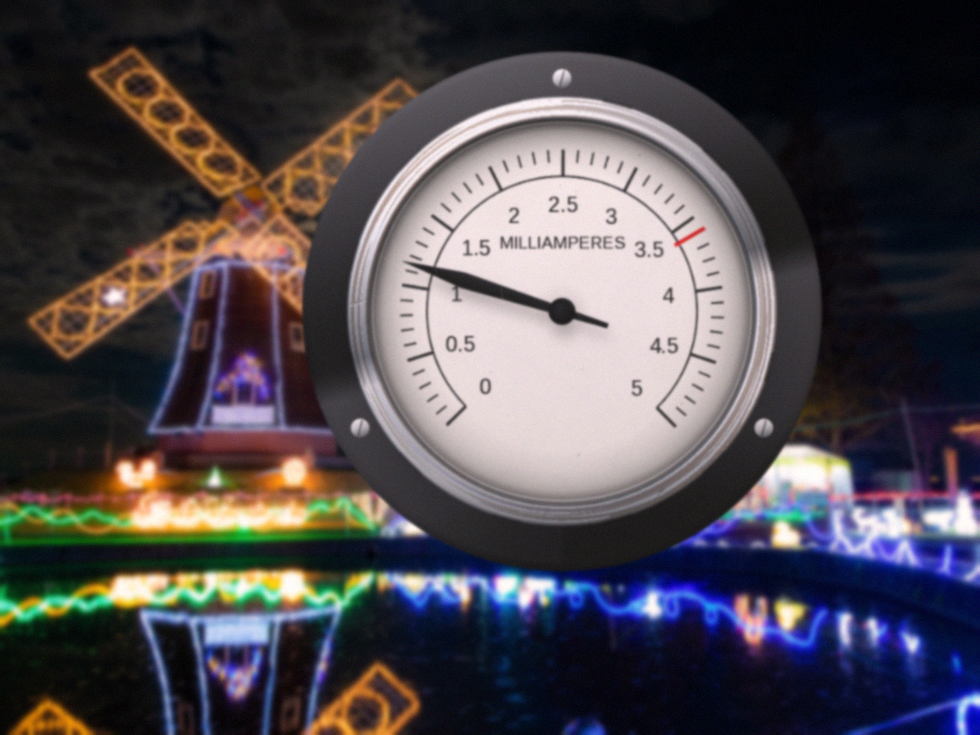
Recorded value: value=1.15 unit=mA
